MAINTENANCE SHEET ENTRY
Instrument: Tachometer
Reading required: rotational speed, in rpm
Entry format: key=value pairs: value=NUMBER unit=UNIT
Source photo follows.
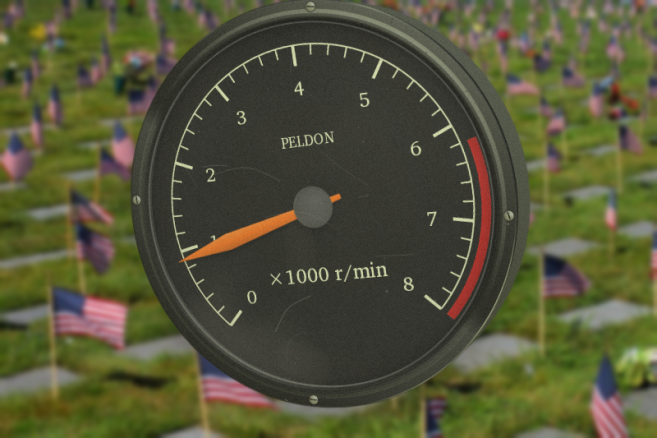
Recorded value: value=900 unit=rpm
